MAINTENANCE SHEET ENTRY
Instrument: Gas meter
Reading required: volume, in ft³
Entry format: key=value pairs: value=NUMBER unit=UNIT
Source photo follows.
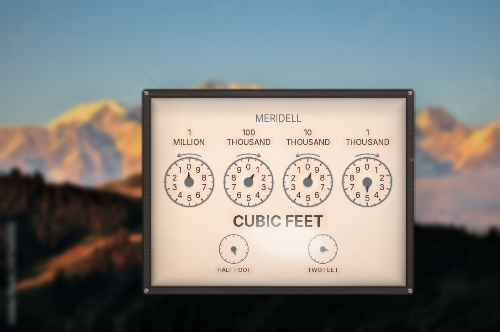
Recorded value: value=9500 unit=ft³
